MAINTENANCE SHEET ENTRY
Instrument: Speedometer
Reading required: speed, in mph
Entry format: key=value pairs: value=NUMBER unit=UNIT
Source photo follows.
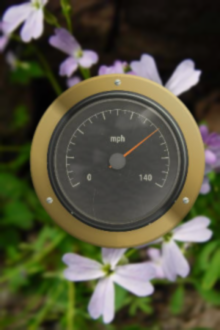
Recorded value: value=100 unit=mph
